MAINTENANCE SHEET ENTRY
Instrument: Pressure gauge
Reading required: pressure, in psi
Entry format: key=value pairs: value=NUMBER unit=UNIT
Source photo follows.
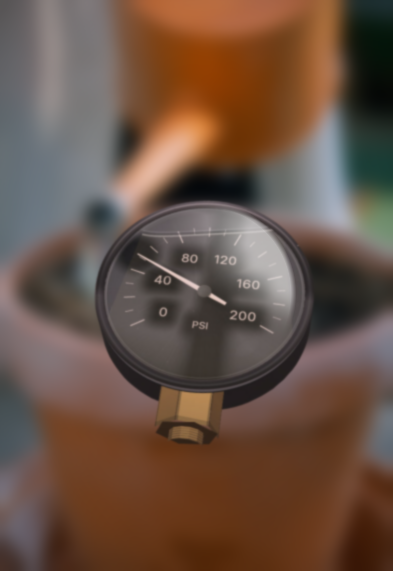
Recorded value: value=50 unit=psi
